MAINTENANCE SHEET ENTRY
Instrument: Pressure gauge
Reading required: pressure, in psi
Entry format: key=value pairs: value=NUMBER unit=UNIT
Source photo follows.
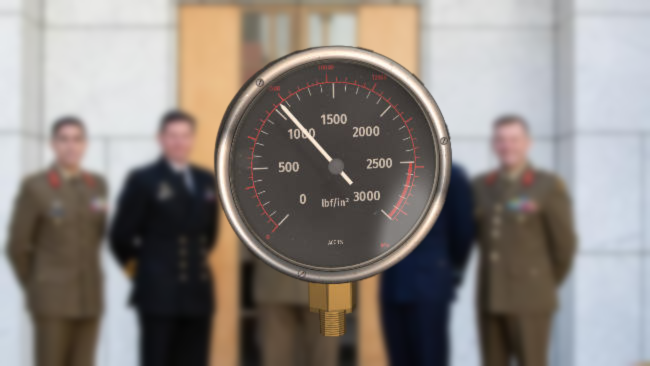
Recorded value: value=1050 unit=psi
